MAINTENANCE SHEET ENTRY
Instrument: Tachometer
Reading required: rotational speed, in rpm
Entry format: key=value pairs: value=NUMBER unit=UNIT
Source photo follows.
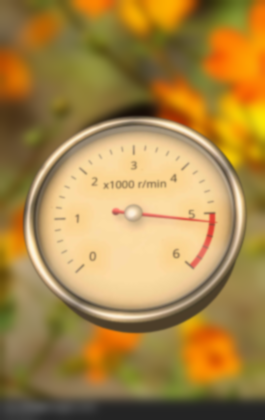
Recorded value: value=5200 unit=rpm
